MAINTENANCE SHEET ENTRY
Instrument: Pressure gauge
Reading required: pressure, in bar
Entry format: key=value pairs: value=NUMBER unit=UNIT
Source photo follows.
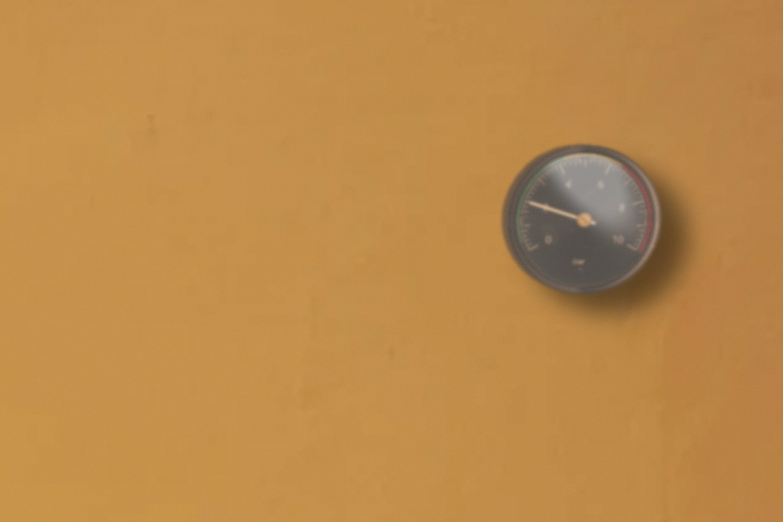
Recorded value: value=2 unit=bar
